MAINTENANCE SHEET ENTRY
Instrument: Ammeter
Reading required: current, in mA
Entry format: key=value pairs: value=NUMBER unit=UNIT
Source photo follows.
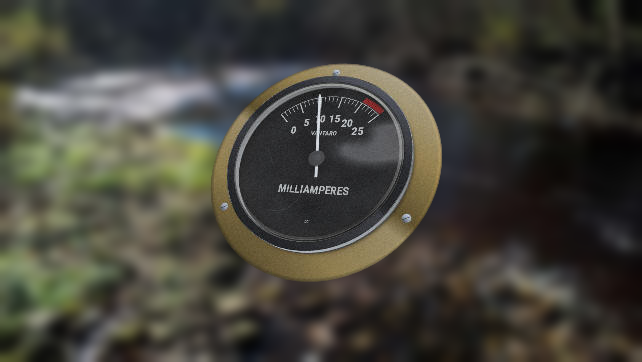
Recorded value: value=10 unit=mA
